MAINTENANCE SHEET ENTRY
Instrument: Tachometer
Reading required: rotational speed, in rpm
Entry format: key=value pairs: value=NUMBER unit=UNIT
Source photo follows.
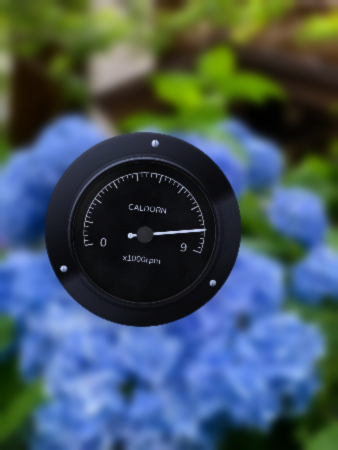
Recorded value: value=8000 unit=rpm
